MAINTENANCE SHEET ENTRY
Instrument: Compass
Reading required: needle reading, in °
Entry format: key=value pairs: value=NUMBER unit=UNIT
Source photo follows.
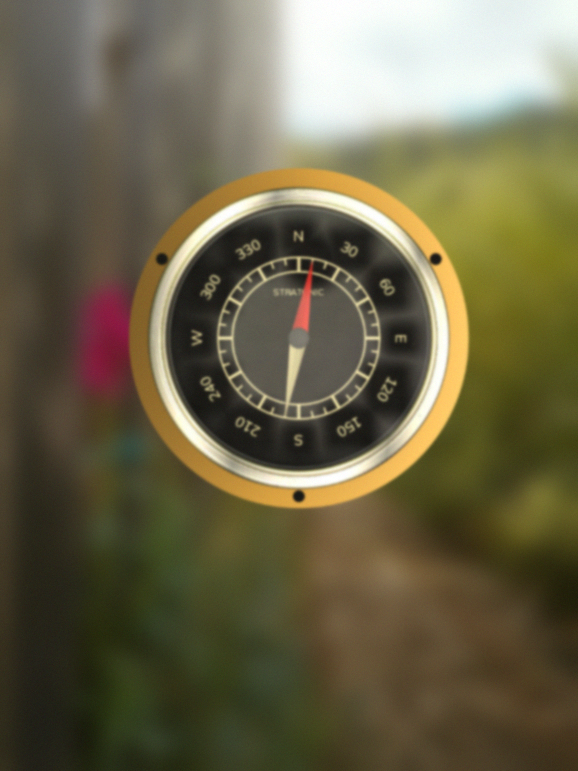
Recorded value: value=10 unit=°
